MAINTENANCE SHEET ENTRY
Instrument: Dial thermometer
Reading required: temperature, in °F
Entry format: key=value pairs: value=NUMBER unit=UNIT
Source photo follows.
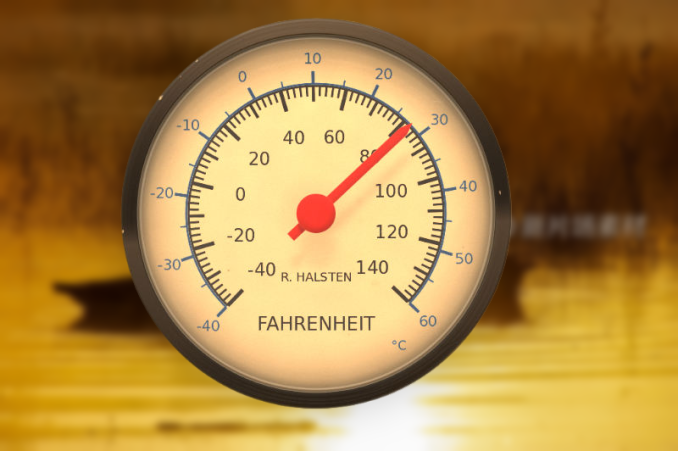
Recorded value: value=82 unit=°F
